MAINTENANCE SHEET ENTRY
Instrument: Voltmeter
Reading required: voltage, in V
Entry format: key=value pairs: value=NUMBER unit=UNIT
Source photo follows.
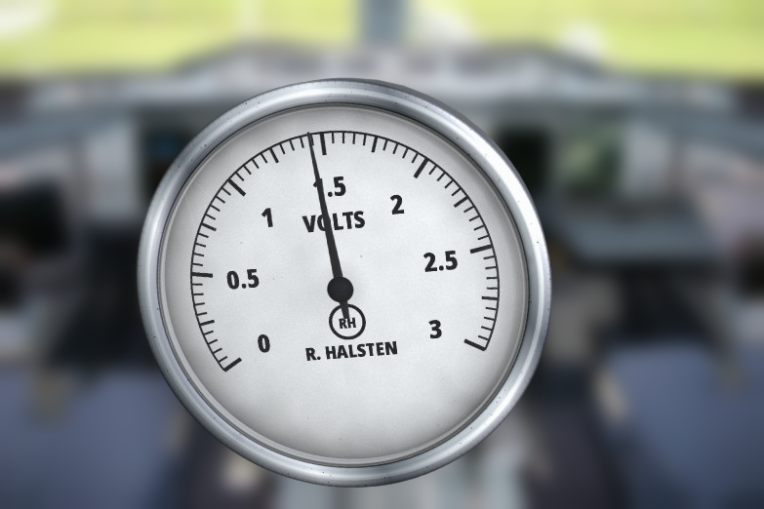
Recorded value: value=1.45 unit=V
